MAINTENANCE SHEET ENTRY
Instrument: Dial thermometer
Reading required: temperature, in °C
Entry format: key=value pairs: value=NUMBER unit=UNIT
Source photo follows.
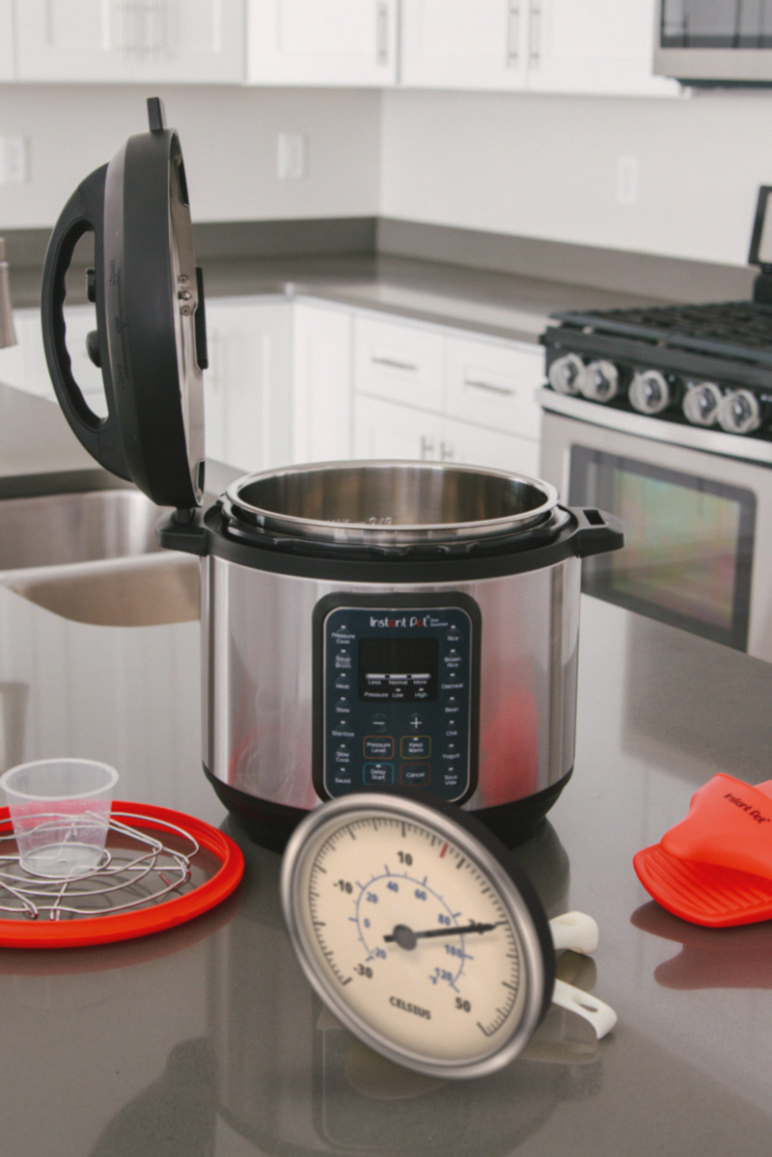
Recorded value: value=30 unit=°C
